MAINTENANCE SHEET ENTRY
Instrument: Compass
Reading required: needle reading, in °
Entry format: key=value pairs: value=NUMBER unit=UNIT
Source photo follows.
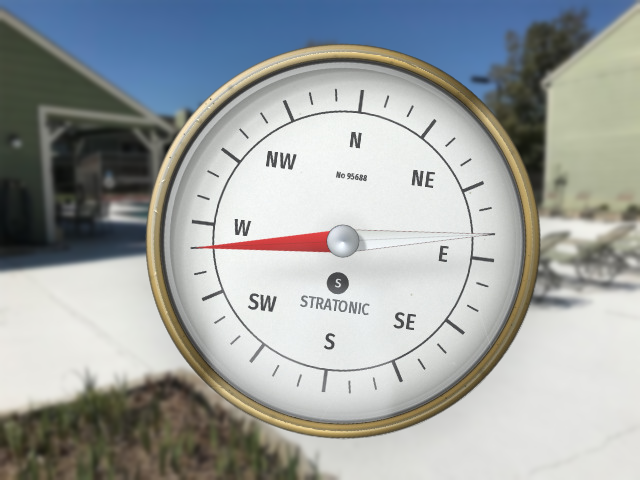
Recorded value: value=260 unit=°
